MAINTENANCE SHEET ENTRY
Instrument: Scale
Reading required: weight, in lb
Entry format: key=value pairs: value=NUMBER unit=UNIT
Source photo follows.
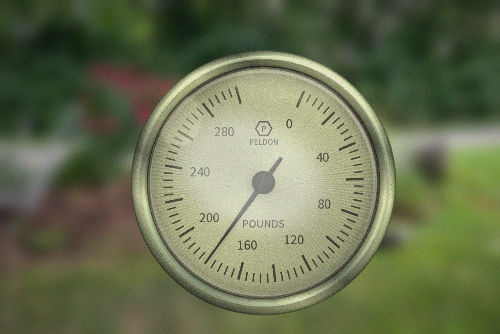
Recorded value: value=180 unit=lb
